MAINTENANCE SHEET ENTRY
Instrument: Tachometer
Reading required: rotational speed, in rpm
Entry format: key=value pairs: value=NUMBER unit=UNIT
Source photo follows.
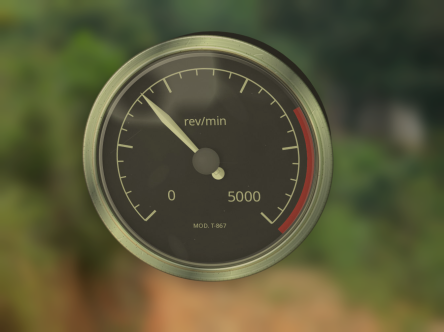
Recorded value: value=1700 unit=rpm
